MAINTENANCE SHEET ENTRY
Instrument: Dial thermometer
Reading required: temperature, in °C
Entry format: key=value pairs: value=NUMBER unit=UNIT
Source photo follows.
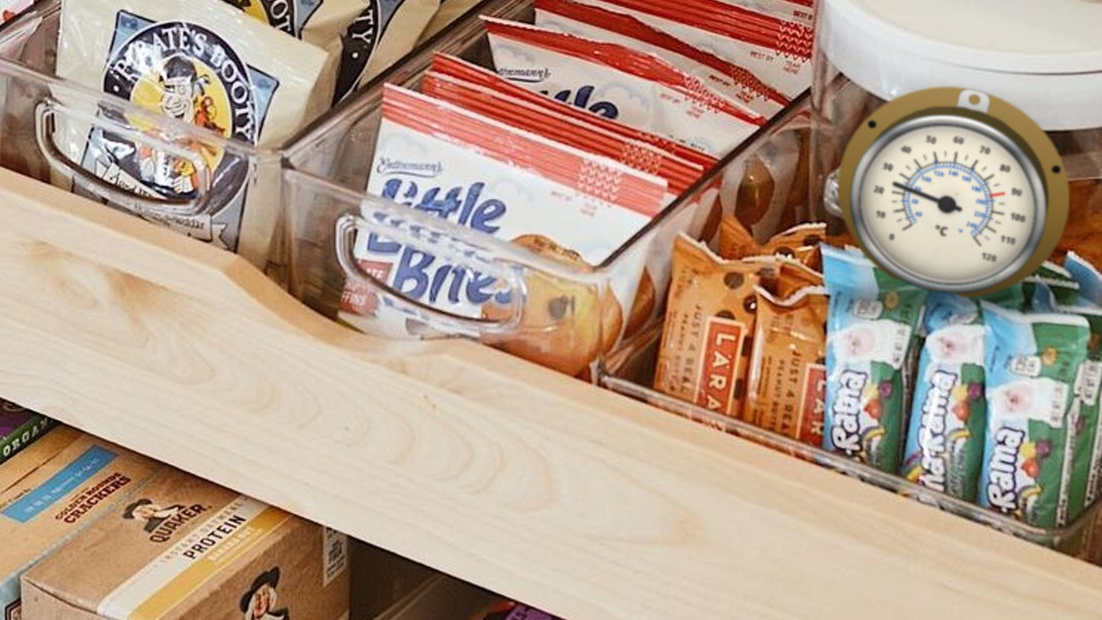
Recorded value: value=25 unit=°C
